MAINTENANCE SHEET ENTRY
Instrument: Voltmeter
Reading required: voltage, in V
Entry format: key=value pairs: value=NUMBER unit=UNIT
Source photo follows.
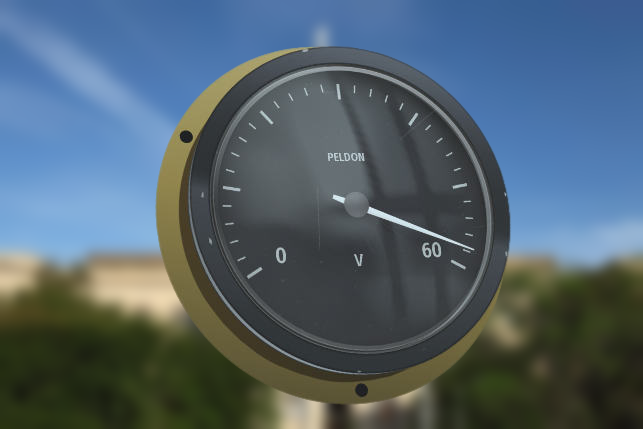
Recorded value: value=58 unit=V
